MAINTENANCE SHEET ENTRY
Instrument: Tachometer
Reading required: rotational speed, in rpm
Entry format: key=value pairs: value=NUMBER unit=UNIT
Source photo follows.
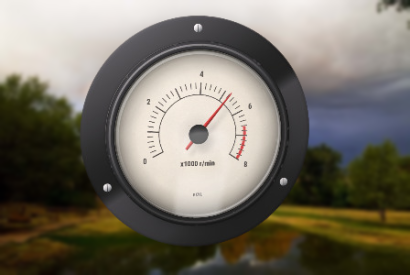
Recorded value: value=5200 unit=rpm
